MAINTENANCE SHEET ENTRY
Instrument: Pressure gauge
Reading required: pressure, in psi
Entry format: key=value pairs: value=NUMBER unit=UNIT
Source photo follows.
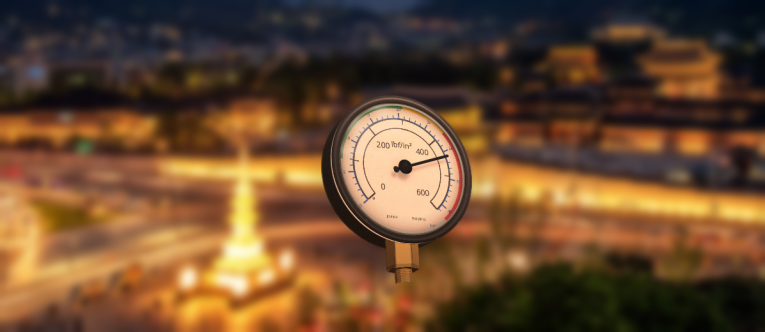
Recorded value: value=450 unit=psi
